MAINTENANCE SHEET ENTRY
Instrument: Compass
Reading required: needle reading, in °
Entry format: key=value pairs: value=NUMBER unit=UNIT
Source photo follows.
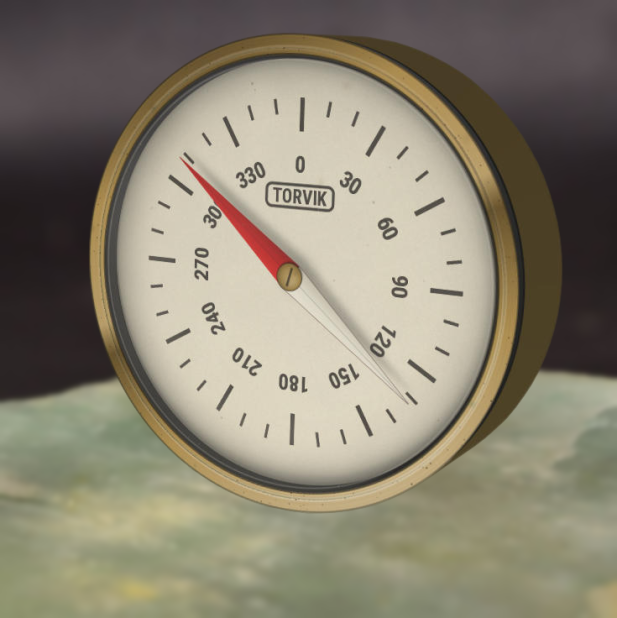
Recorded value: value=310 unit=°
